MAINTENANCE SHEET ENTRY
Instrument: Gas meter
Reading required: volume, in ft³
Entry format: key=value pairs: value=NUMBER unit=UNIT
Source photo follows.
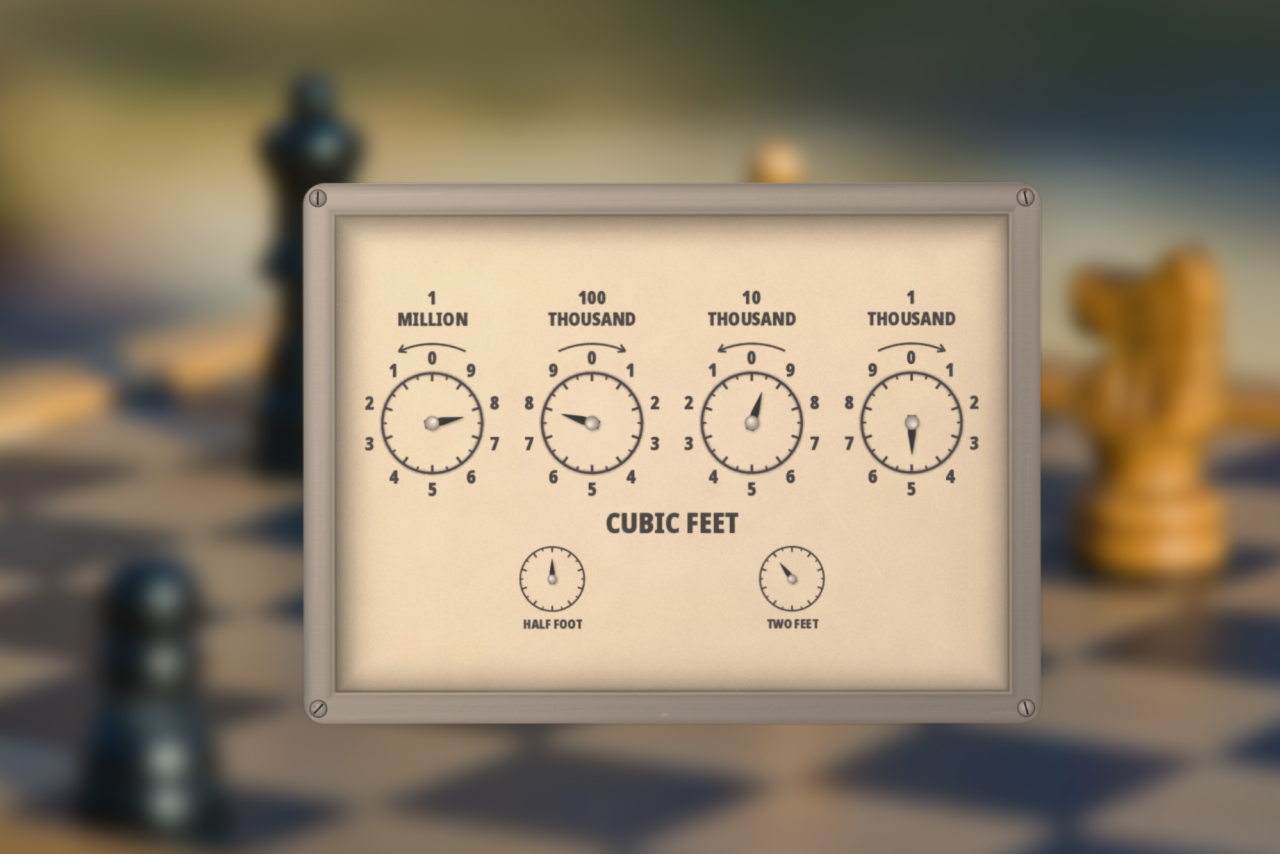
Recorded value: value=779500 unit=ft³
